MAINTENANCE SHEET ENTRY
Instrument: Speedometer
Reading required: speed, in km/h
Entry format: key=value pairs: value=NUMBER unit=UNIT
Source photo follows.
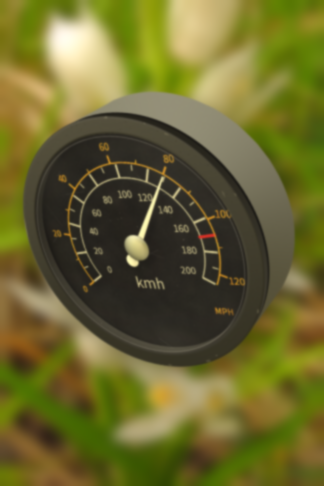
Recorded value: value=130 unit=km/h
